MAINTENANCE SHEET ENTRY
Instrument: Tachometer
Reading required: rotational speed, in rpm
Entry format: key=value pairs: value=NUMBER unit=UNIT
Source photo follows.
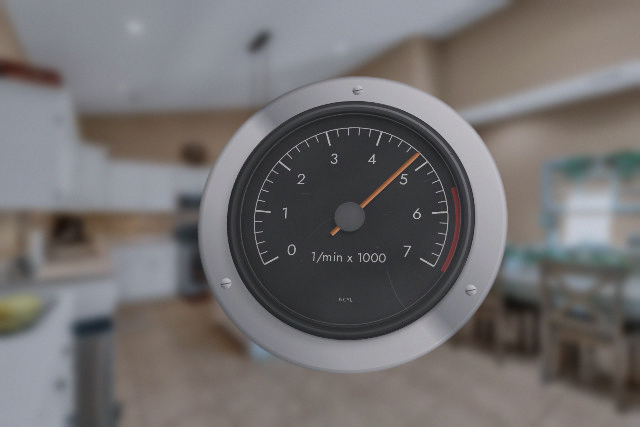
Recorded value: value=4800 unit=rpm
